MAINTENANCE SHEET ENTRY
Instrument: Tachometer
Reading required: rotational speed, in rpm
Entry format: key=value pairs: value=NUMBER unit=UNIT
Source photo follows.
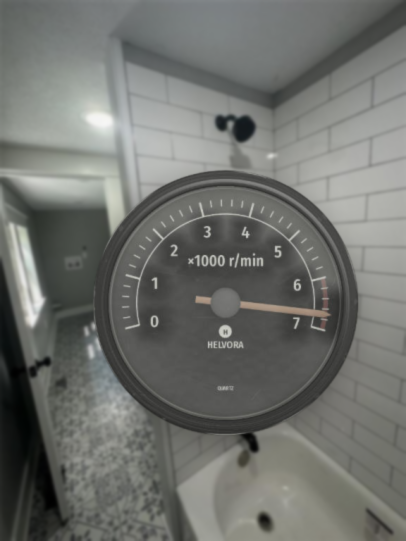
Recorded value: value=6700 unit=rpm
